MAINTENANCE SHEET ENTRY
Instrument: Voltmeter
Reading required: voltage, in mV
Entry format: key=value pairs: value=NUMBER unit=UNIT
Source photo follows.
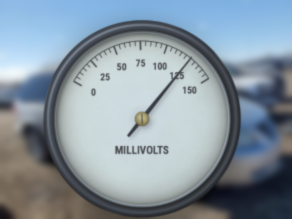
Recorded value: value=125 unit=mV
